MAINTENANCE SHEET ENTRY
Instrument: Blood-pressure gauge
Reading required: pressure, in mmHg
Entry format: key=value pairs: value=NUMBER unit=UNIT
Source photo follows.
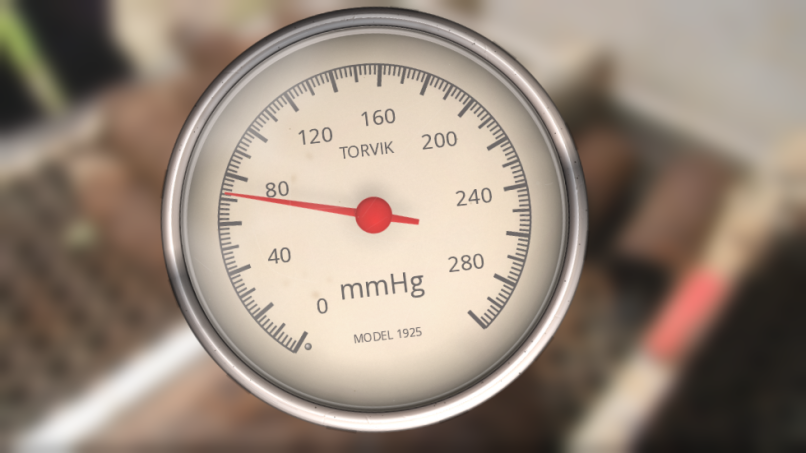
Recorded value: value=72 unit=mmHg
